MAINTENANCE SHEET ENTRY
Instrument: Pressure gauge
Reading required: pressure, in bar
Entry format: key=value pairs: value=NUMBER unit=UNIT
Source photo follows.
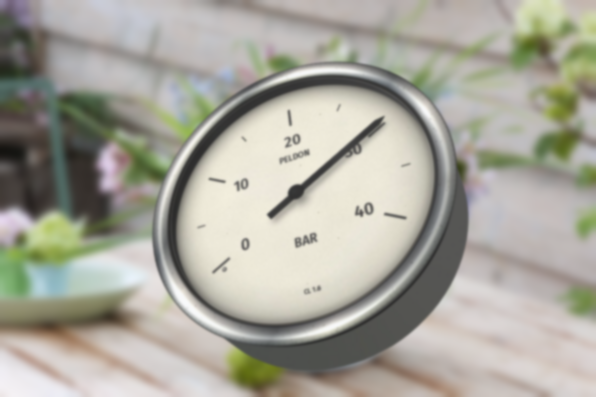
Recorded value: value=30 unit=bar
